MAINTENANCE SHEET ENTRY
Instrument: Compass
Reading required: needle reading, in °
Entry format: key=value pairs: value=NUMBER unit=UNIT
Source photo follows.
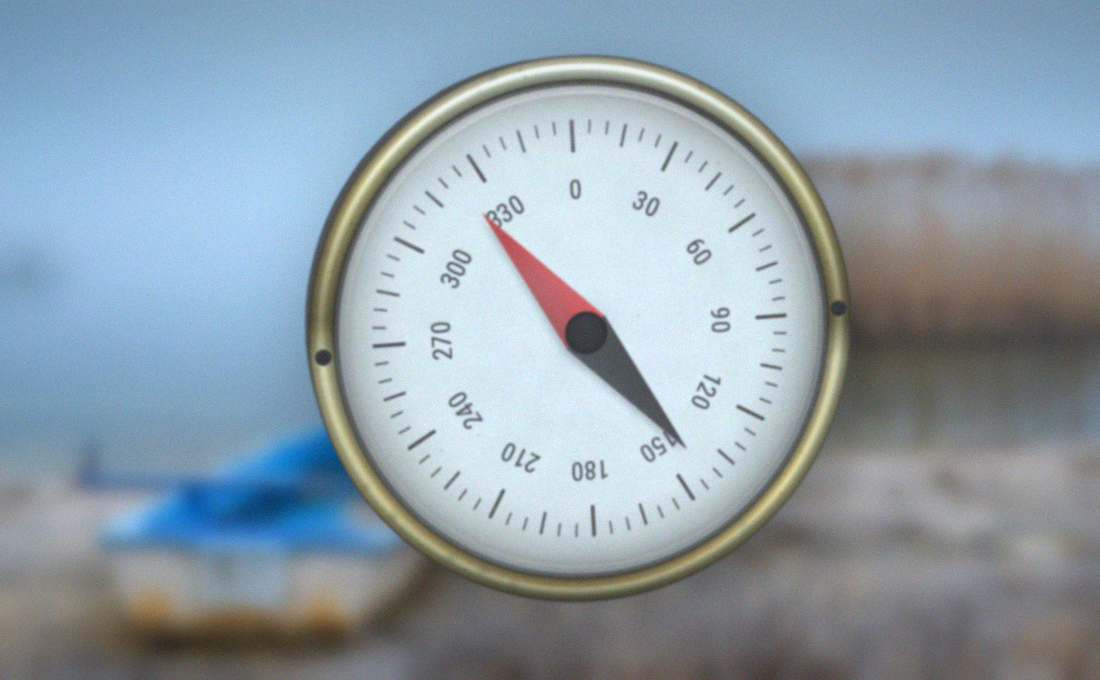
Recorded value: value=322.5 unit=°
